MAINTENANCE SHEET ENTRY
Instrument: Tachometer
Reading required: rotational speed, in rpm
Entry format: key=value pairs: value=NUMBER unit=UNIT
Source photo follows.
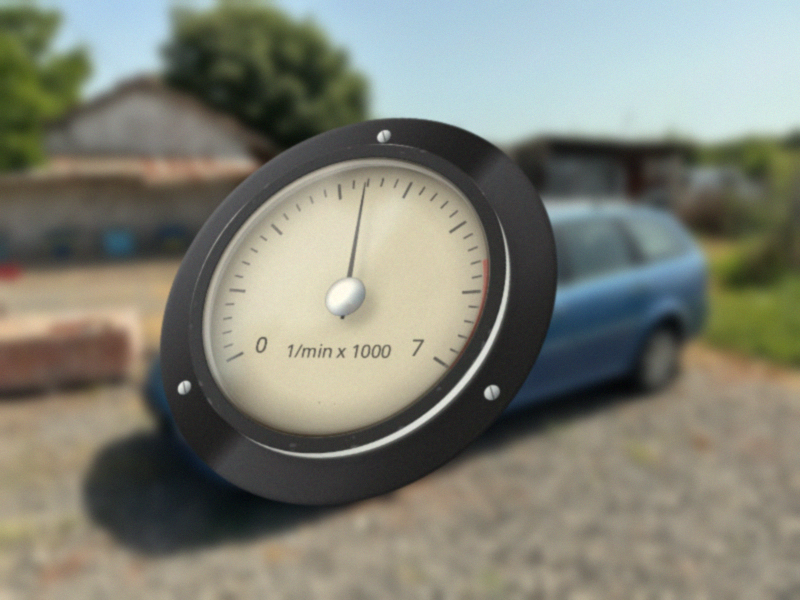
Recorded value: value=3400 unit=rpm
